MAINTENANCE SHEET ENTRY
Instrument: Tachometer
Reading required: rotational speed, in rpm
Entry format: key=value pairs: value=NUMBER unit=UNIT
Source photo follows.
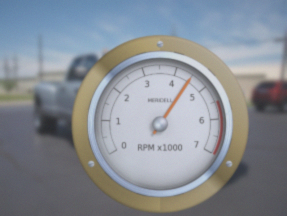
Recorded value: value=4500 unit=rpm
